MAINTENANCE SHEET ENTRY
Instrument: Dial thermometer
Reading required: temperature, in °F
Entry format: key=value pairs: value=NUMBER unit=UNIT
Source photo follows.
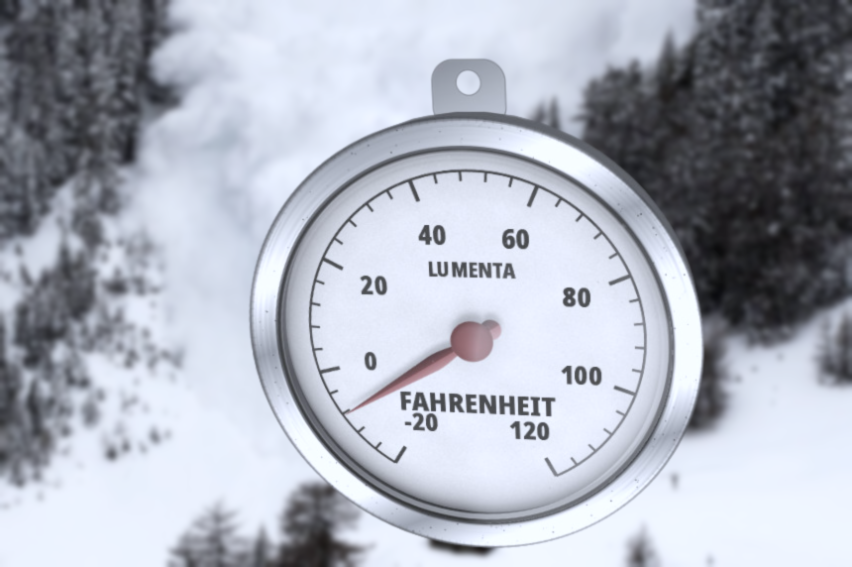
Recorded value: value=-8 unit=°F
